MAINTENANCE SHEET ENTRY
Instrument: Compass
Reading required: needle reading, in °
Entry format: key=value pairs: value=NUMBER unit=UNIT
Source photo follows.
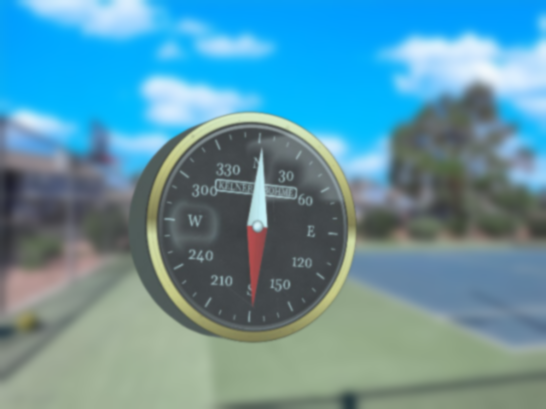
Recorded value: value=180 unit=°
